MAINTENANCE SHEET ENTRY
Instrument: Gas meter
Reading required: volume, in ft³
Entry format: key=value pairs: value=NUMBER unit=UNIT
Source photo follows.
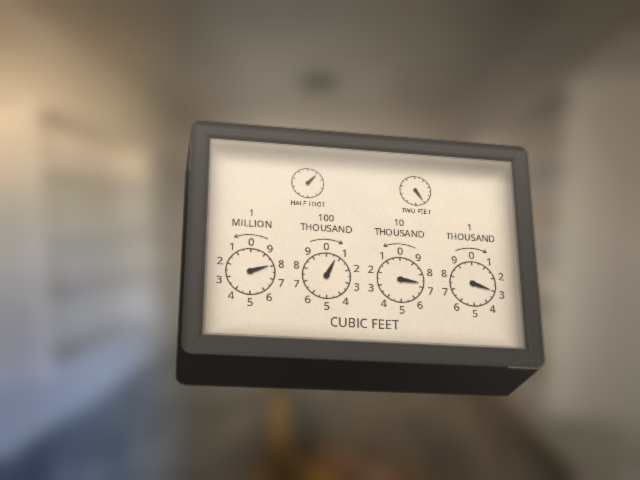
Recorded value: value=807300 unit=ft³
